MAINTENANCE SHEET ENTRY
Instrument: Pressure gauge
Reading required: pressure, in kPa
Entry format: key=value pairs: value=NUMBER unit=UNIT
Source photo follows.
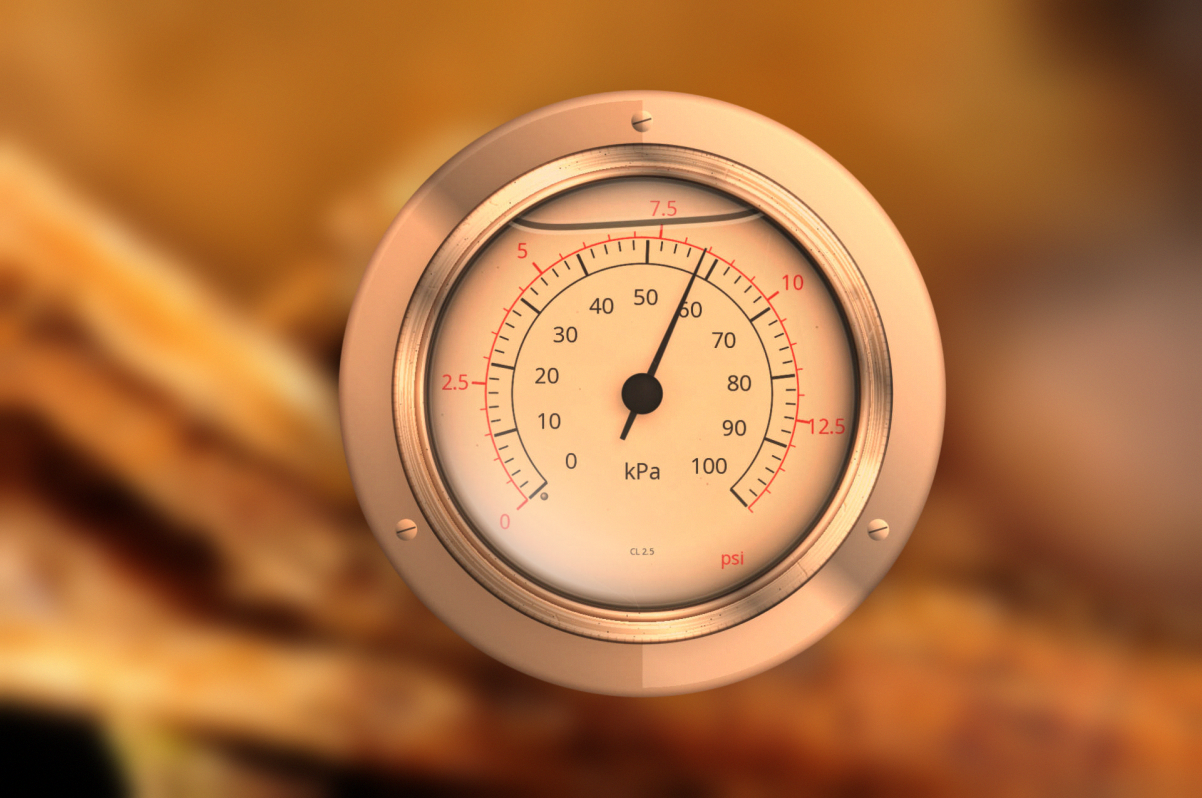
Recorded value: value=58 unit=kPa
